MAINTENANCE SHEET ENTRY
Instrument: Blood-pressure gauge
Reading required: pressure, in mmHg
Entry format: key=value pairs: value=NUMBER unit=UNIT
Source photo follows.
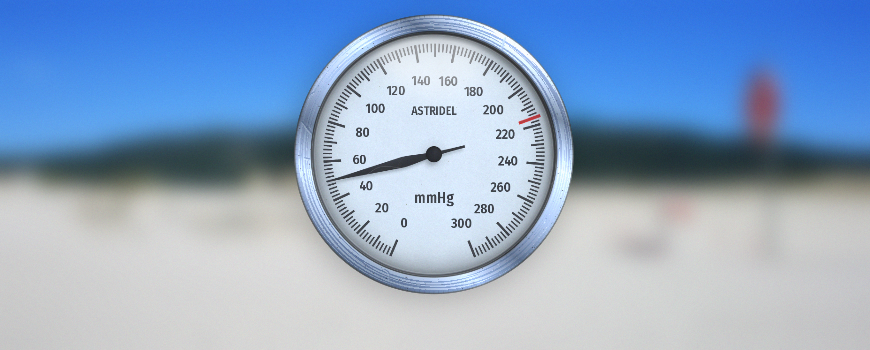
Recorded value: value=50 unit=mmHg
